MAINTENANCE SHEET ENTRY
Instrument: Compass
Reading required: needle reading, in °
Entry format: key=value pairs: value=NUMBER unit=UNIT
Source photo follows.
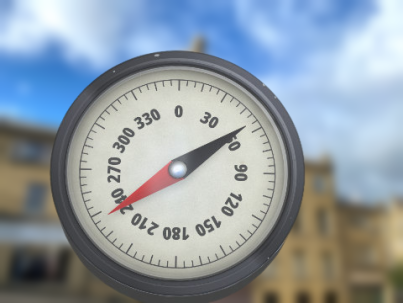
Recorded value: value=235 unit=°
